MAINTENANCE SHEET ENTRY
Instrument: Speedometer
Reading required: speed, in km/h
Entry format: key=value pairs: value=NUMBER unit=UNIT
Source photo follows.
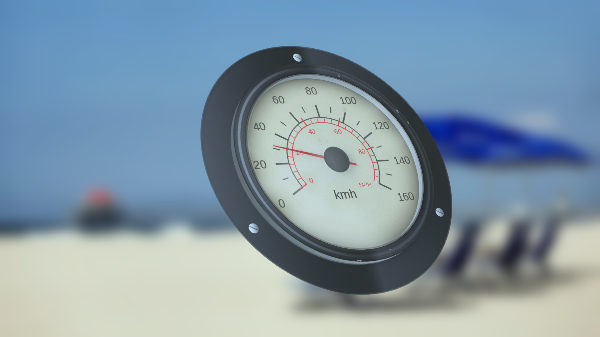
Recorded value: value=30 unit=km/h
